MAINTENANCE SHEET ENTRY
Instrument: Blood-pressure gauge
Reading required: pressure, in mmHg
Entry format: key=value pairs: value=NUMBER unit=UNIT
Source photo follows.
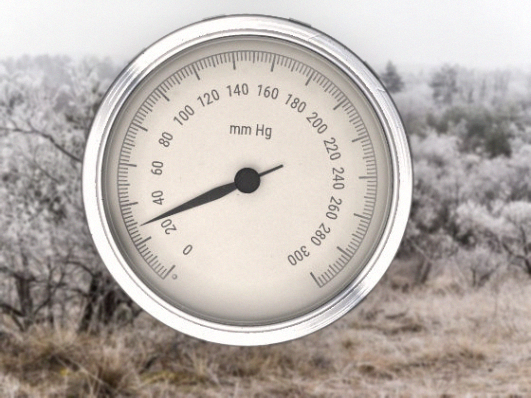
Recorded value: value=28 unit=mmHg
